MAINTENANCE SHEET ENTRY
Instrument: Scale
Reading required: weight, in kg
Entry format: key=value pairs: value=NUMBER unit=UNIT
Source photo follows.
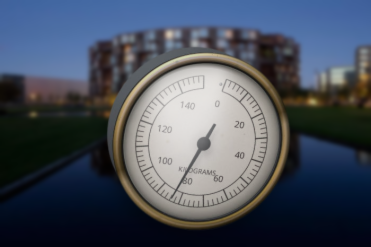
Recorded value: value=84 unit=kg
